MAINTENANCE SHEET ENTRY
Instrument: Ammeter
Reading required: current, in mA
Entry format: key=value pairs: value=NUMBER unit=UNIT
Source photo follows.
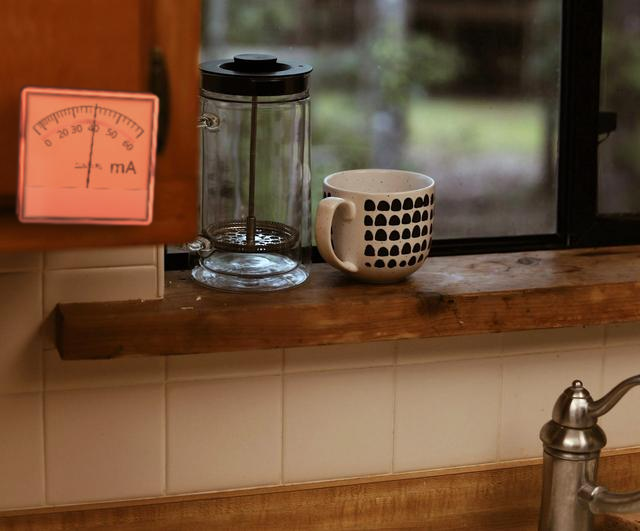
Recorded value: value=40 unit=mA
